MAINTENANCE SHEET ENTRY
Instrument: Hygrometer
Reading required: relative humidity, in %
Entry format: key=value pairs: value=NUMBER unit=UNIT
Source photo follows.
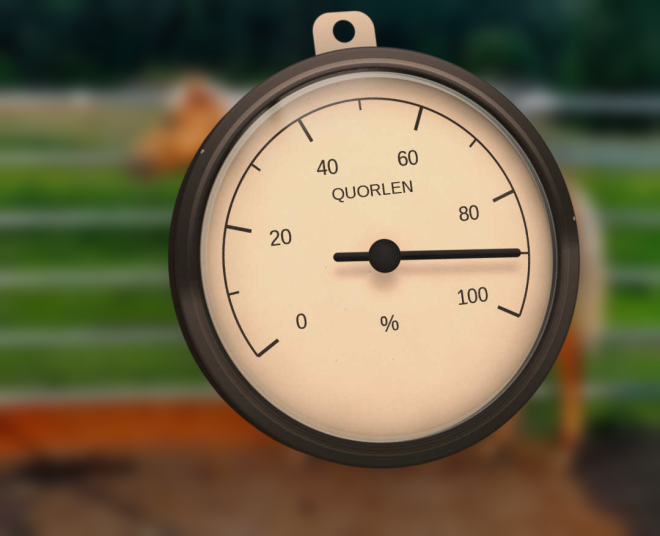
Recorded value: value=90 unit=%
